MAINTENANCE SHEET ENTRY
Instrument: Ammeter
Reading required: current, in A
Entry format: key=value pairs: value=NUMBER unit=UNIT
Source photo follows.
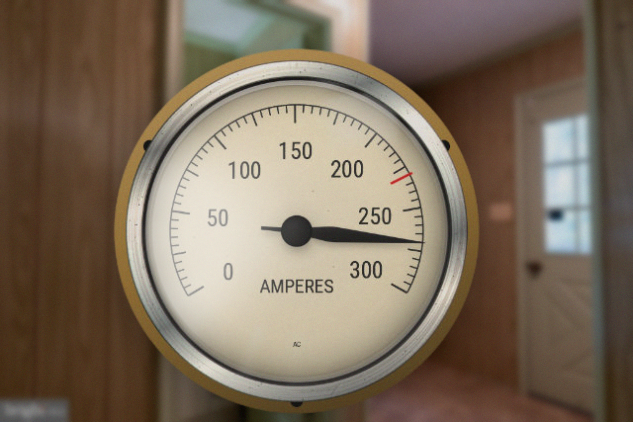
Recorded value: value=270 unit=A
